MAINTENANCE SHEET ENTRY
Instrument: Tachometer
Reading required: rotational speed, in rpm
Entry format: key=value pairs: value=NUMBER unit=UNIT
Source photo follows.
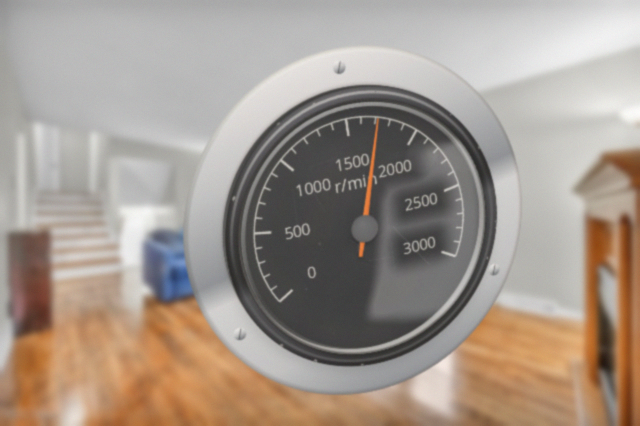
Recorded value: value=1700 unit=rpm
